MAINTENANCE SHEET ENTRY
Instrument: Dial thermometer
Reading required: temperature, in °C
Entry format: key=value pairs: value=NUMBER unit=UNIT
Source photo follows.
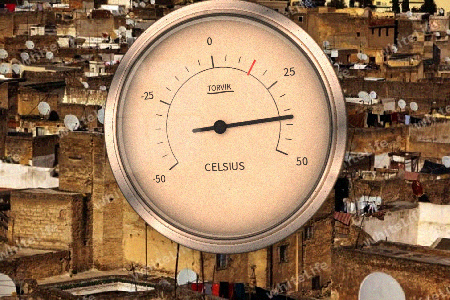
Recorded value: value=37.5 unit=°C
